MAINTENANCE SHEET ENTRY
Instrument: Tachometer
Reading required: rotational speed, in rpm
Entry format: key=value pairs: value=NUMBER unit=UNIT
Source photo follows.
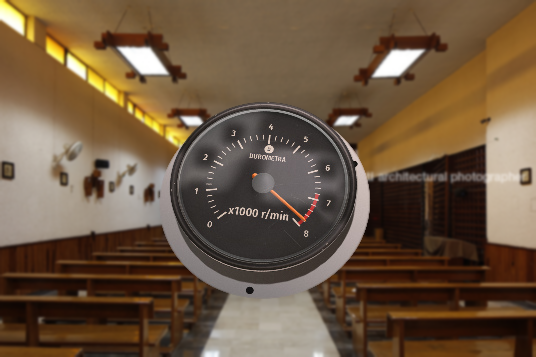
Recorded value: value=7800 unit=rpm
